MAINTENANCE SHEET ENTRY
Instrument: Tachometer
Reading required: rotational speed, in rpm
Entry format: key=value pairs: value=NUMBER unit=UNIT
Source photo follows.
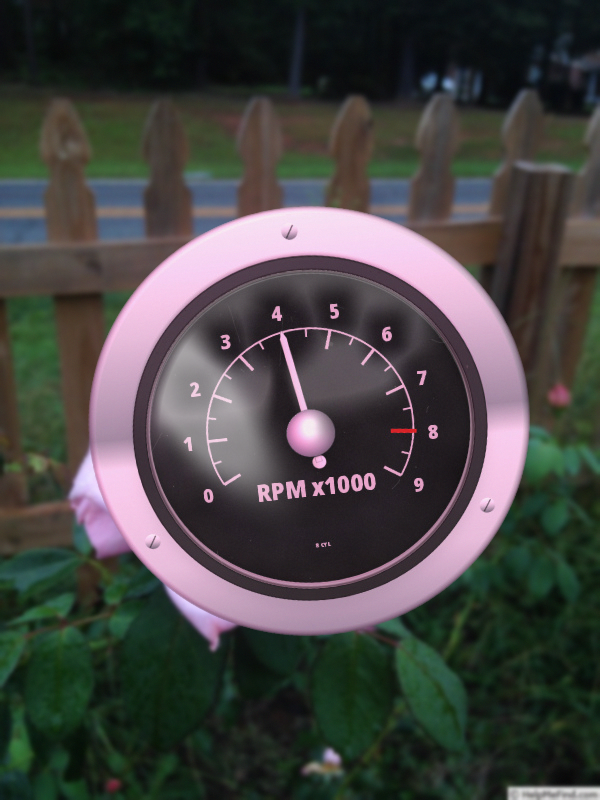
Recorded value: value=4000 unit=rpm
